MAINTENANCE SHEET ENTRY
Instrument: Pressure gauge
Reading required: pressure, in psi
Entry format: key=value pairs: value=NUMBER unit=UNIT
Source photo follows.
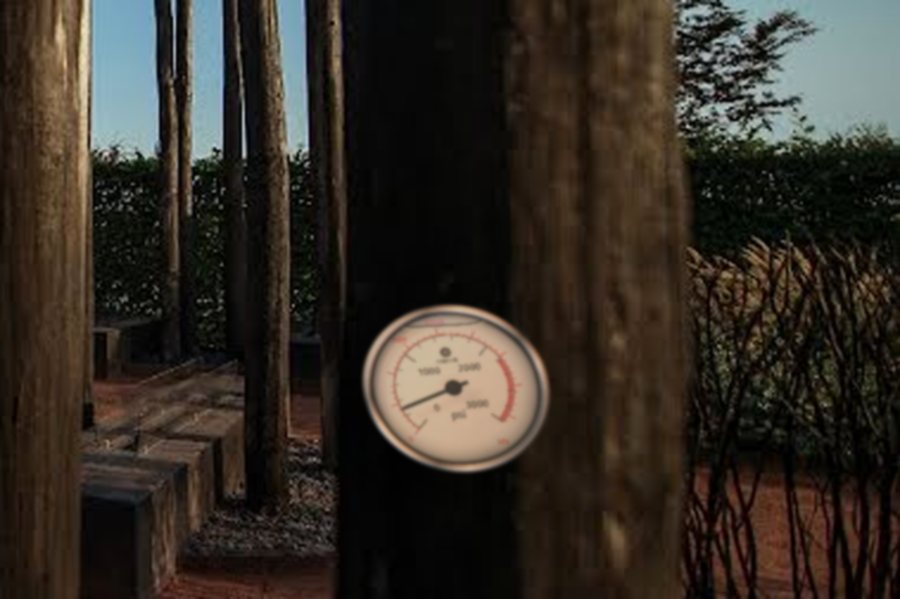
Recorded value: value=300 unit=psi
